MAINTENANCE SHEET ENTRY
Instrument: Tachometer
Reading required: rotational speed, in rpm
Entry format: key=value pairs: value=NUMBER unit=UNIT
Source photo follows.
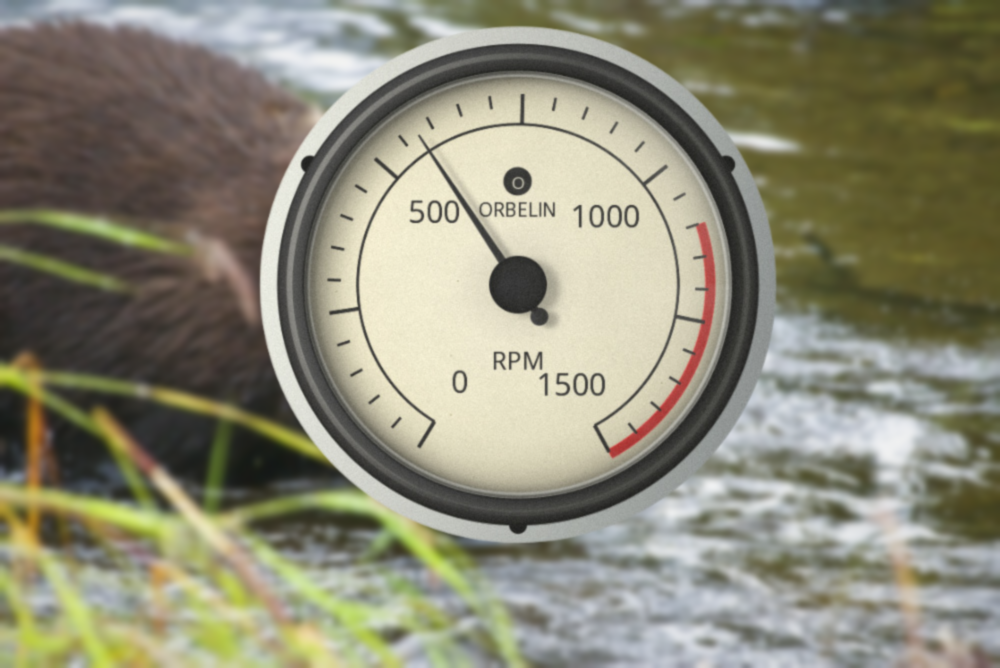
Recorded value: value=575 unit=rpm
